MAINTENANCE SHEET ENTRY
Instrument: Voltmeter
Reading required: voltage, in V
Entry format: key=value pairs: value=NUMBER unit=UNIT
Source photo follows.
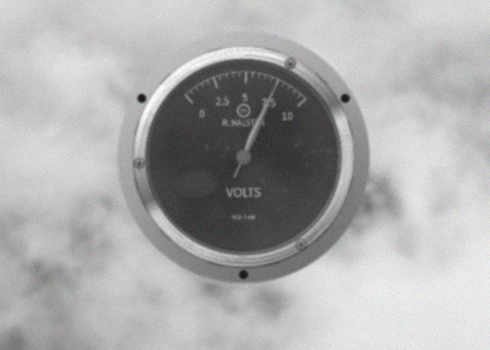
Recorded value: value=7.5 unit=V
